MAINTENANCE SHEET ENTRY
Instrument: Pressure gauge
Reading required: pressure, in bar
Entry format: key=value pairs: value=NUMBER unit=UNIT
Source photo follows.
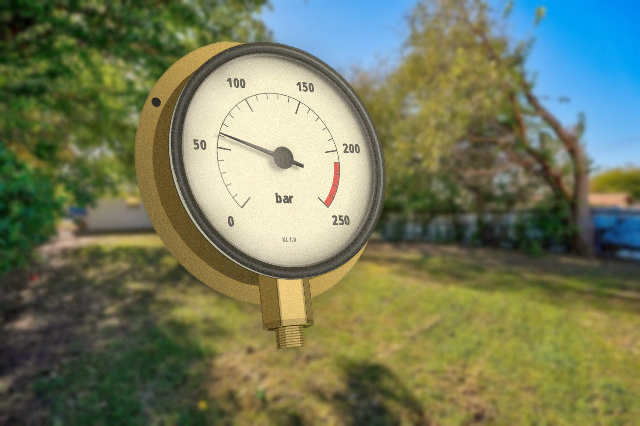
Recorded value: value=60 unit=bar
